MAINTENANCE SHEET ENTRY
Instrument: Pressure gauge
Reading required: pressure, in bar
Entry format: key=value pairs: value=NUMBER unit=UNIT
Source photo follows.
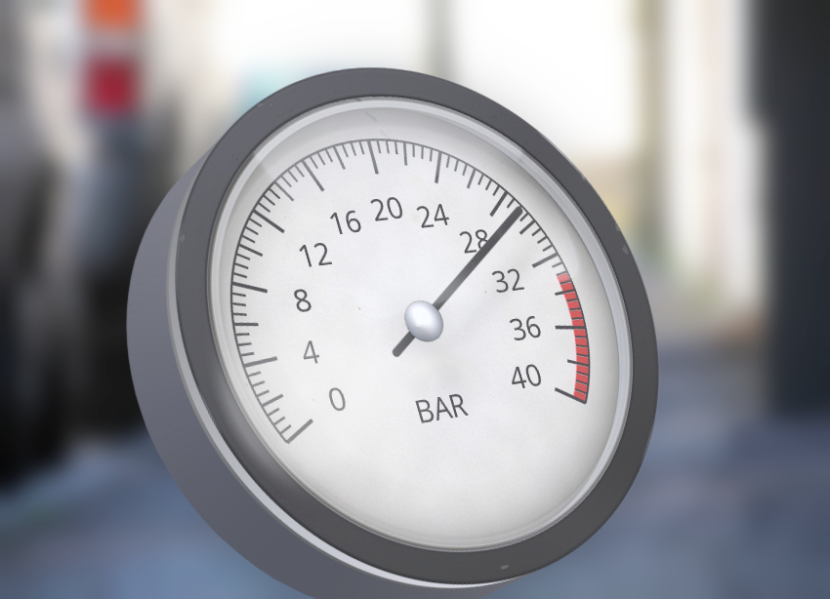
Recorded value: value=29 unit=bar
